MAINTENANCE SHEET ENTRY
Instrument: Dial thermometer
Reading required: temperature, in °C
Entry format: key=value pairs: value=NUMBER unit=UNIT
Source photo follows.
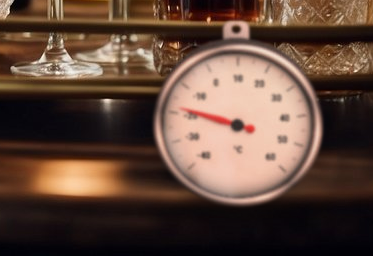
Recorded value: value=-17.5 unit=°C
